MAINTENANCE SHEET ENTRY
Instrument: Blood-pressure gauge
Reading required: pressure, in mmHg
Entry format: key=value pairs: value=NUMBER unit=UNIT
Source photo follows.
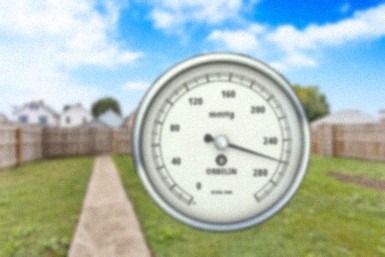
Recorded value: value=260 unit=mmHg
